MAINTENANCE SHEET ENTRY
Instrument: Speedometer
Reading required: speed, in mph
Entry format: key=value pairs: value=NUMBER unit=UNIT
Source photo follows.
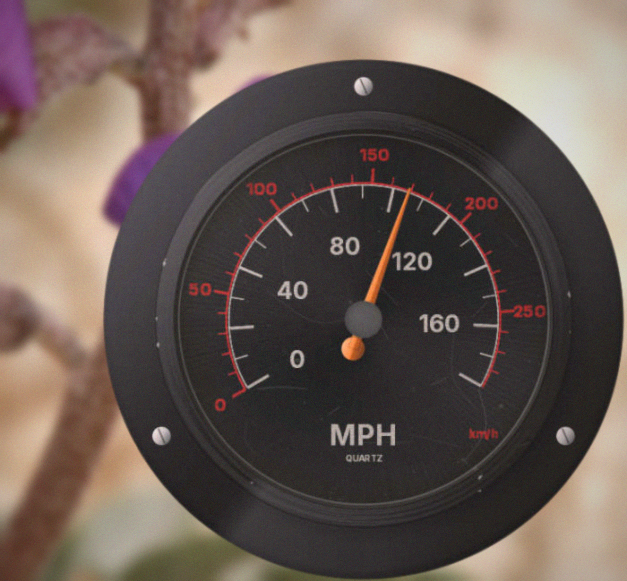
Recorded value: value=105 unit=mph
